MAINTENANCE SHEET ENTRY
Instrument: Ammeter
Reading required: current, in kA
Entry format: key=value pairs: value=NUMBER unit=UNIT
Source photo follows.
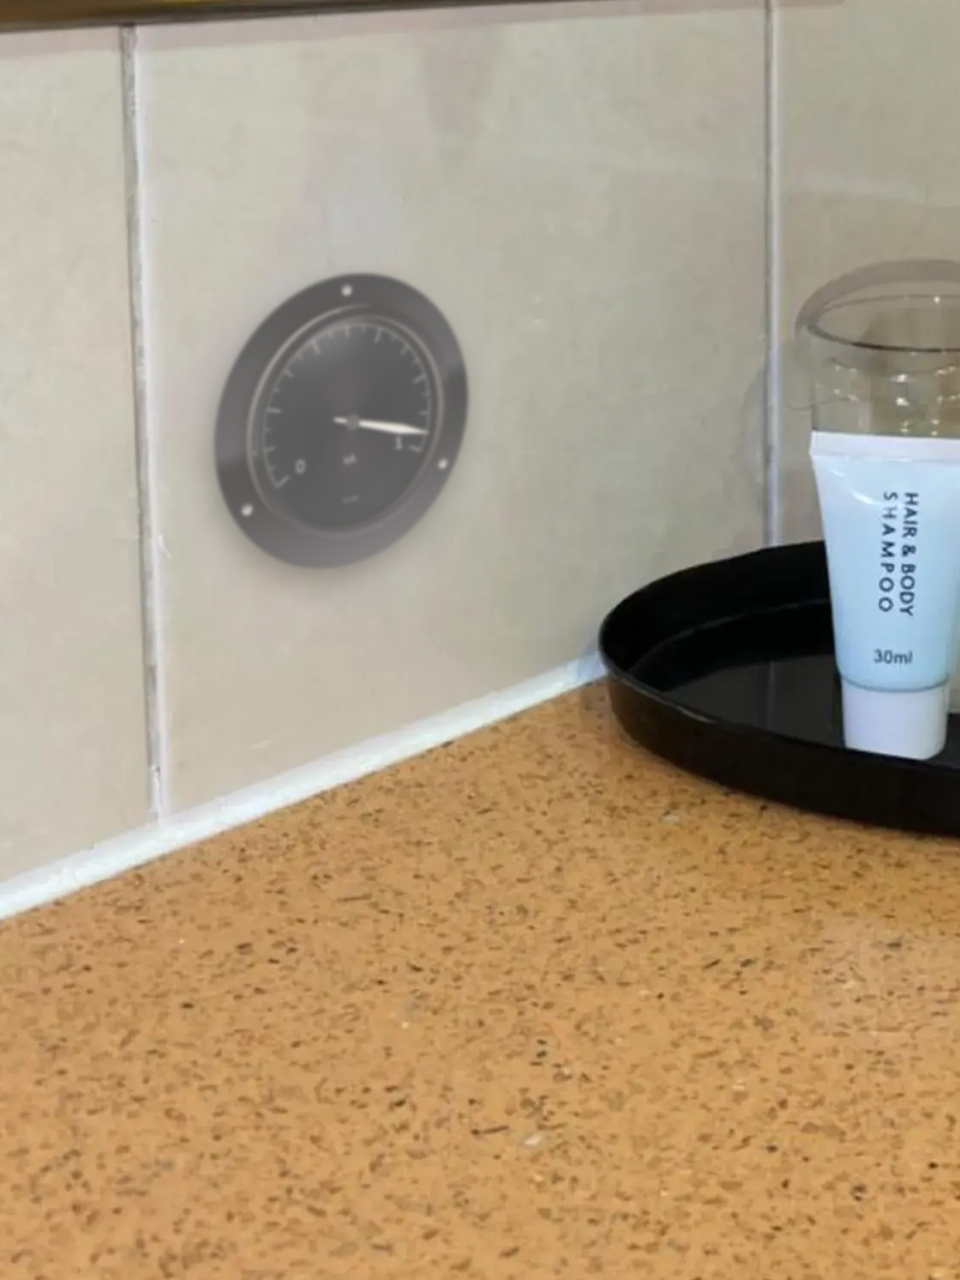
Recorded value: value=0.95 unit=kA
